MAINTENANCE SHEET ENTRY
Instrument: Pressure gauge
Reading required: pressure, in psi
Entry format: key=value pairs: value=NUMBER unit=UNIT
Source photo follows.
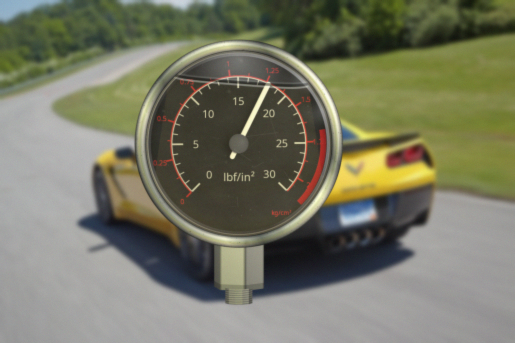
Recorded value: value=18 unit=psi
